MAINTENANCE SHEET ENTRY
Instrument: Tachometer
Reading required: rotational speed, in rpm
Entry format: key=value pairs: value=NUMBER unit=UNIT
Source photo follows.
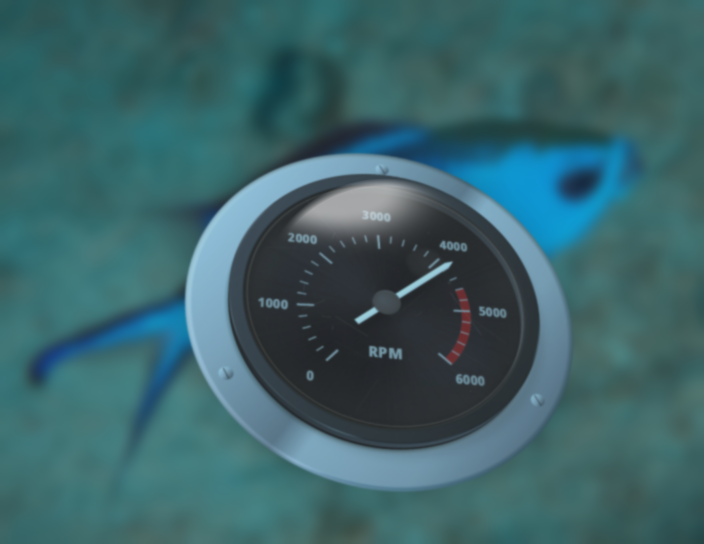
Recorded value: value=4200 unit=rpm
